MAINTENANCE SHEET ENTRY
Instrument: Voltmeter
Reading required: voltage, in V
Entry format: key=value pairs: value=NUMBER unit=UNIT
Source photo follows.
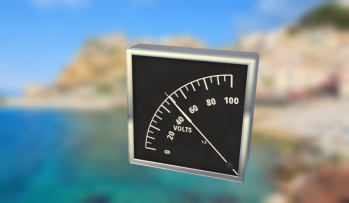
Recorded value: value=50 unit=V
